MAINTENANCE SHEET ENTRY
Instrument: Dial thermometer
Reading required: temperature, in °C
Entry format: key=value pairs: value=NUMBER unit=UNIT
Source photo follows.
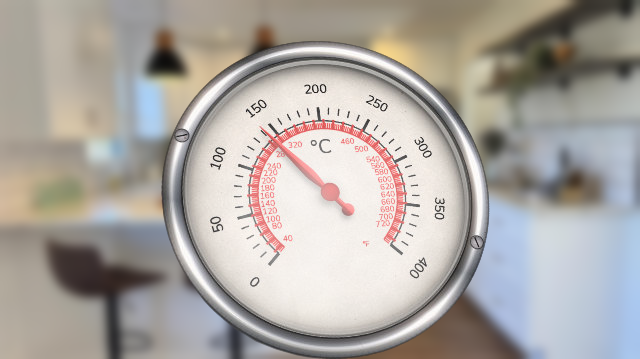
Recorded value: value=140 unit=°C
